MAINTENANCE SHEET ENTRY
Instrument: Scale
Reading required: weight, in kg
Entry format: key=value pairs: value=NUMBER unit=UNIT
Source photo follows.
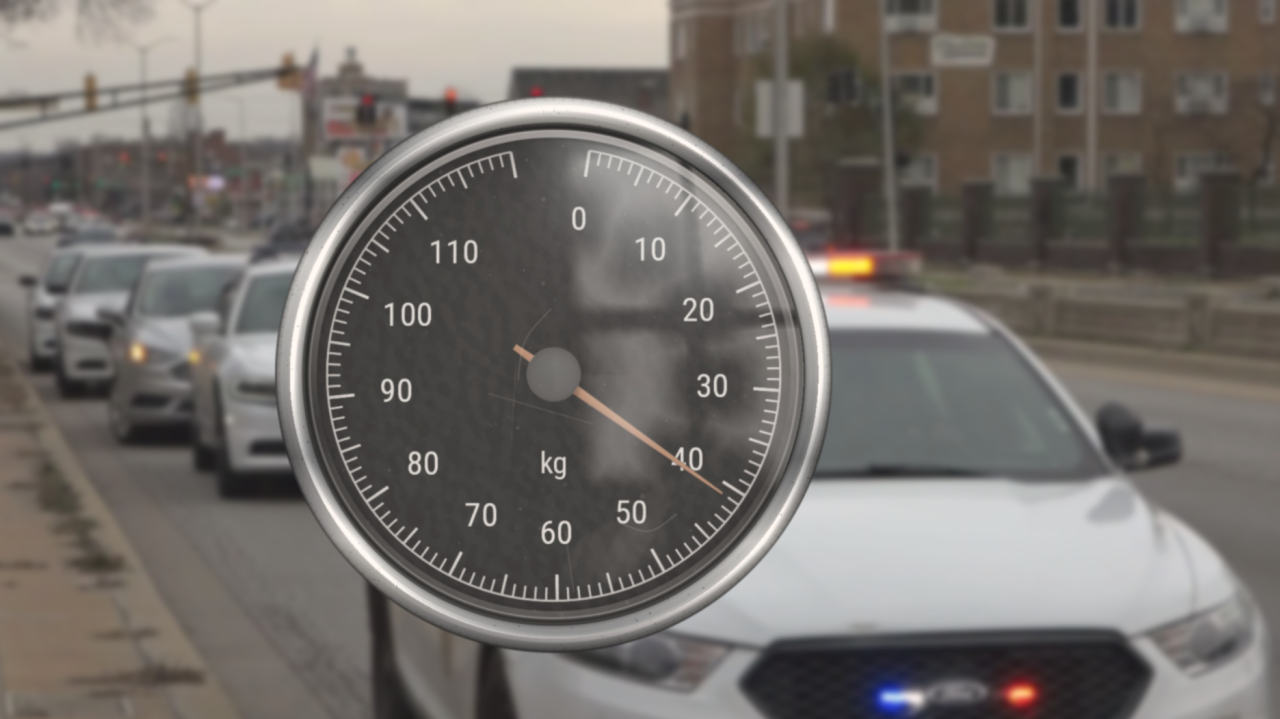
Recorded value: value=41 unit=kg
